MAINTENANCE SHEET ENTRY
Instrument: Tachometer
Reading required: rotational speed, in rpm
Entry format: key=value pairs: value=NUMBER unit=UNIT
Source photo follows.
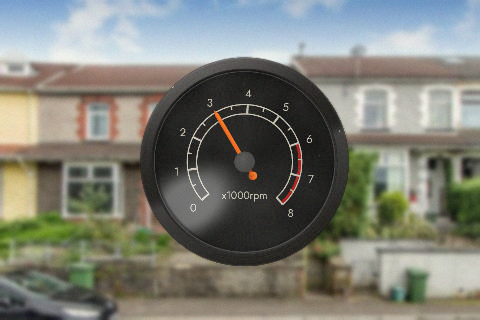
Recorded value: value=3000 unit=rpm
